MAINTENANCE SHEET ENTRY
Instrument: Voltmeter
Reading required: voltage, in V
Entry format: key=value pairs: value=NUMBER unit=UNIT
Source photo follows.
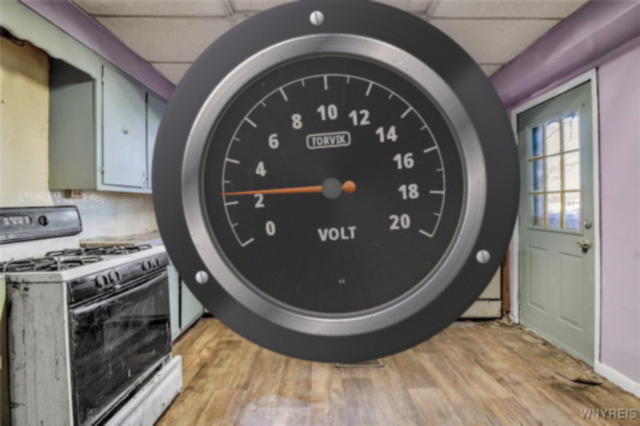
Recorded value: value=2.5 unit=V
